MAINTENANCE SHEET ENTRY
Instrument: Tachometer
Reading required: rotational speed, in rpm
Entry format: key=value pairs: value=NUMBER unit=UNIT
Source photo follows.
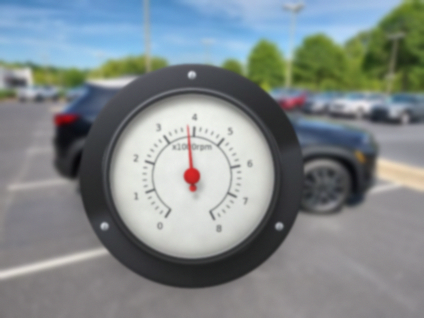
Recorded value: value=3800 unit=rpm
